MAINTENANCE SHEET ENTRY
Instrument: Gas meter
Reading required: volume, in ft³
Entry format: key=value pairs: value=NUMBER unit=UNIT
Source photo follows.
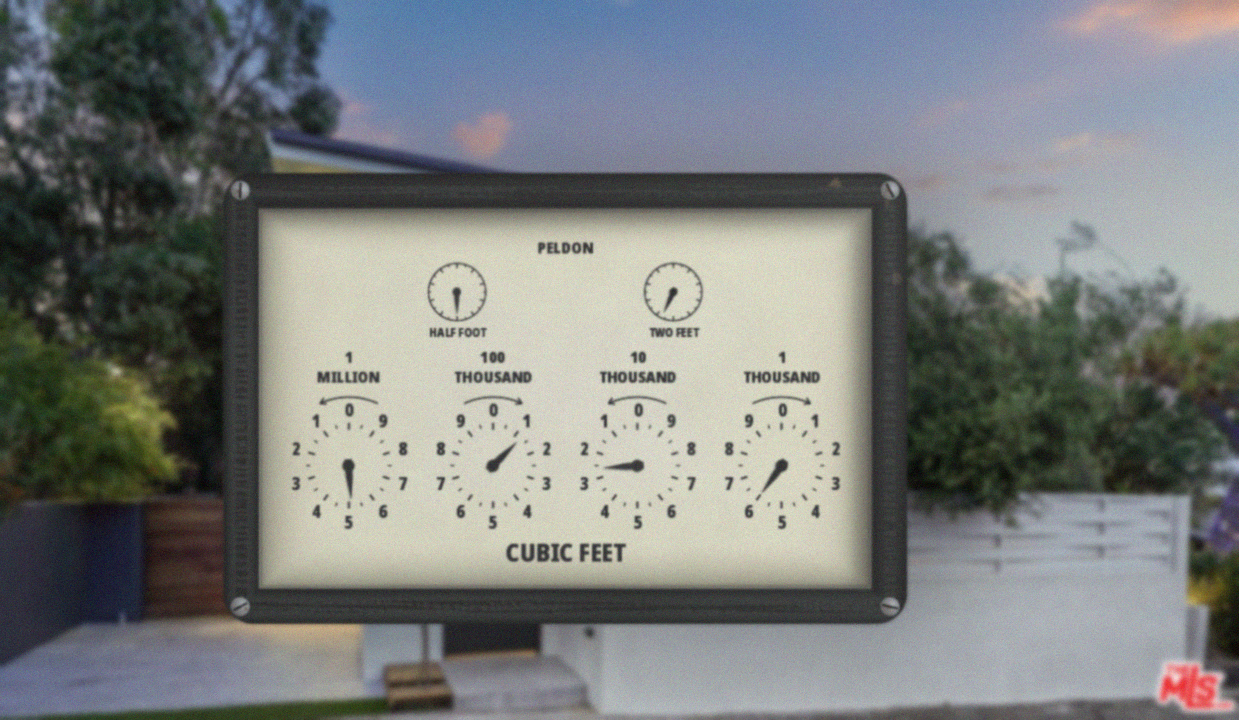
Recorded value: value=512600 unit=ft³
